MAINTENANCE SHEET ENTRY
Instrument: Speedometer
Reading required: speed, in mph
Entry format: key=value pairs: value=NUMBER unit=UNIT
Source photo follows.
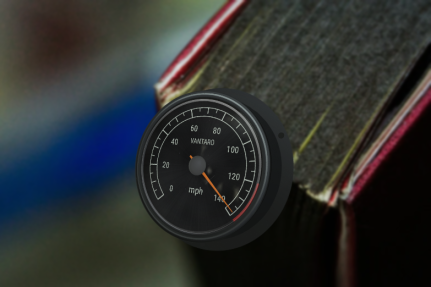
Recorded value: value=137.5 unit=mph
